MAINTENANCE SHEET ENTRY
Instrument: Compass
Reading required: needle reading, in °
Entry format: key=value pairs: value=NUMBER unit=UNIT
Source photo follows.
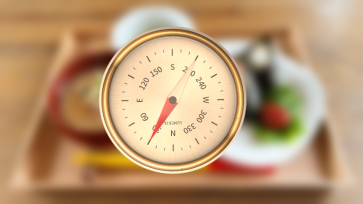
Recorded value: value=30 unit=°
